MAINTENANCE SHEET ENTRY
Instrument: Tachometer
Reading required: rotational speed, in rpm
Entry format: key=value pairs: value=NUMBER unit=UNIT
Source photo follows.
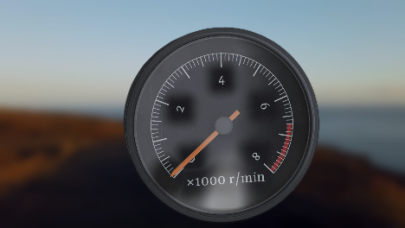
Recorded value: value=100 unit=rpm
